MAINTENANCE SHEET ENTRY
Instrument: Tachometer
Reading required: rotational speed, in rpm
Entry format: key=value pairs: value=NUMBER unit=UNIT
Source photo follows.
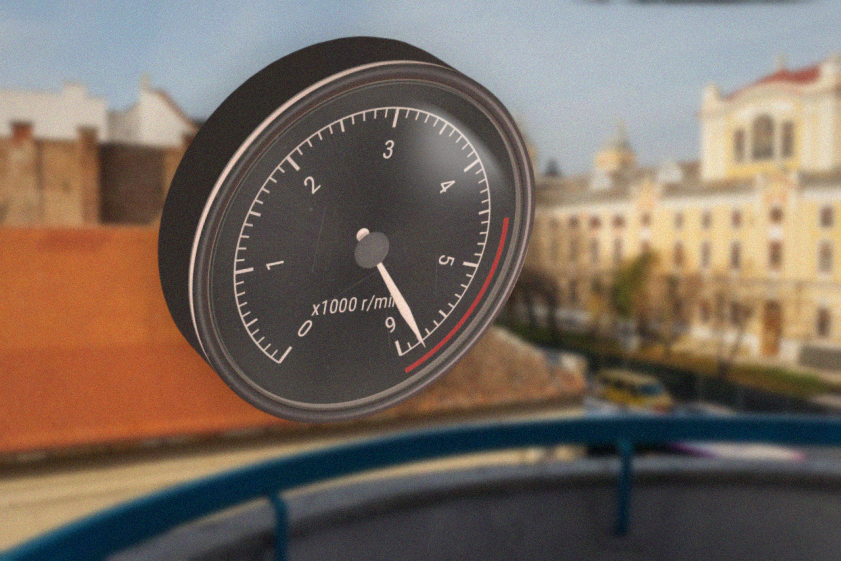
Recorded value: value=5800 unit=rpm
